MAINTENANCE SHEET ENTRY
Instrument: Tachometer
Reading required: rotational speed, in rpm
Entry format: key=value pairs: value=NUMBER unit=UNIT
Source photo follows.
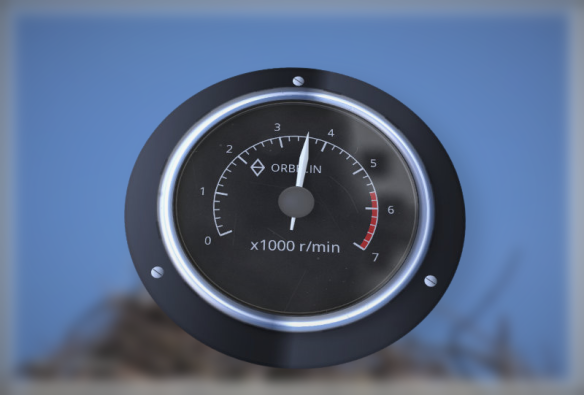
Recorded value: value=3600 unit=rpm
